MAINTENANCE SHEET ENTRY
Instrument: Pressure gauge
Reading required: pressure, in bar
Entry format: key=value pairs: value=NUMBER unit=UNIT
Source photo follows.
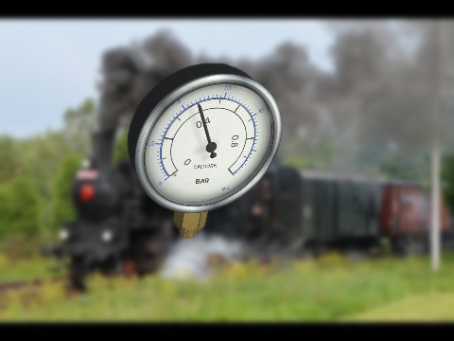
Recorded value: value=0.4 unit=bar
